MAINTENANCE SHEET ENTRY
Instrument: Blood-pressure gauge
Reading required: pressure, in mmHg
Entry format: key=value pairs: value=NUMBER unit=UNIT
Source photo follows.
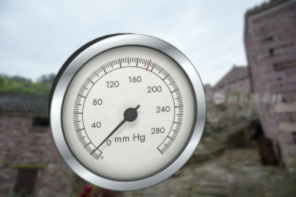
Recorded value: value=10 unit=mmHg
